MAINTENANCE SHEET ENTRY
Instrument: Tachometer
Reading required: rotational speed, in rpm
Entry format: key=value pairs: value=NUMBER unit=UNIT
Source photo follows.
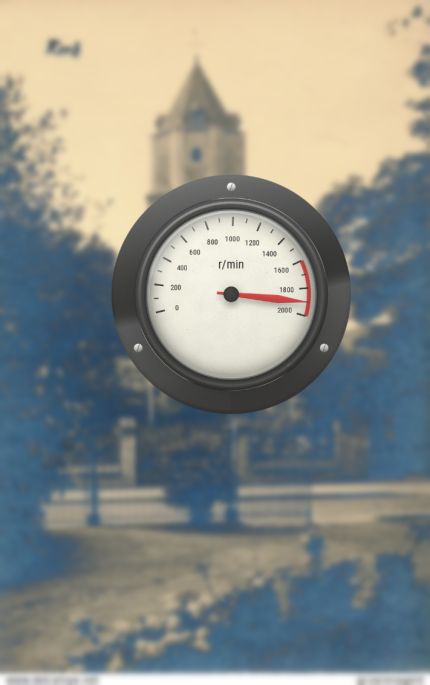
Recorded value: value=1900 unit=rpm
